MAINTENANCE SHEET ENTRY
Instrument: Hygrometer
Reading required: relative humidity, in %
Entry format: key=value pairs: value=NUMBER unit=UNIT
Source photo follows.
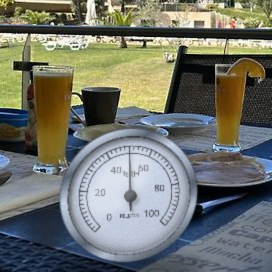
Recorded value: value=50 unit=%
